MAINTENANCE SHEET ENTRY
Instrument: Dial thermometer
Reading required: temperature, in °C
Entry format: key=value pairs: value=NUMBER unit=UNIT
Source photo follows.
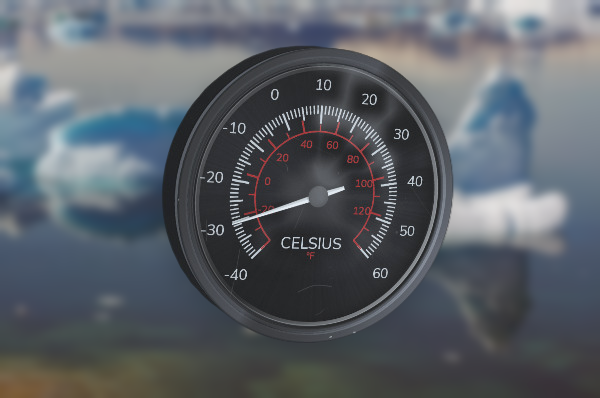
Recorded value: value=-30 unit=°C
